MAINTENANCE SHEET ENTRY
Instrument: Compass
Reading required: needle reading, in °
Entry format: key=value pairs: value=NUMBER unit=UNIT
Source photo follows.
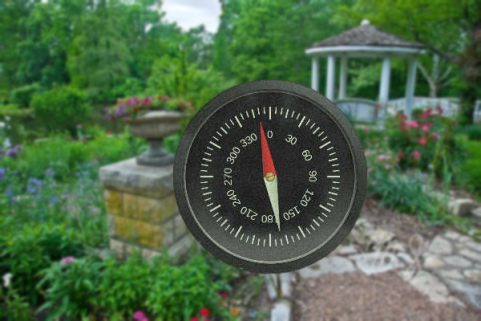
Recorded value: value=350 unit=°
